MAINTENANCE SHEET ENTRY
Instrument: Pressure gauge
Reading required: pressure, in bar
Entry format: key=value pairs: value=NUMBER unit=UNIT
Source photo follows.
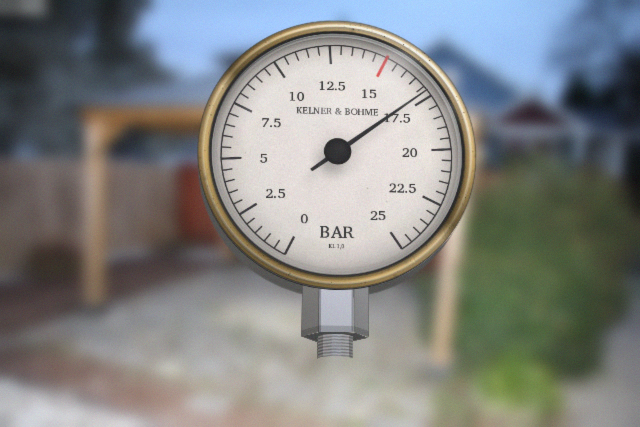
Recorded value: value=17.25 unit=bar
